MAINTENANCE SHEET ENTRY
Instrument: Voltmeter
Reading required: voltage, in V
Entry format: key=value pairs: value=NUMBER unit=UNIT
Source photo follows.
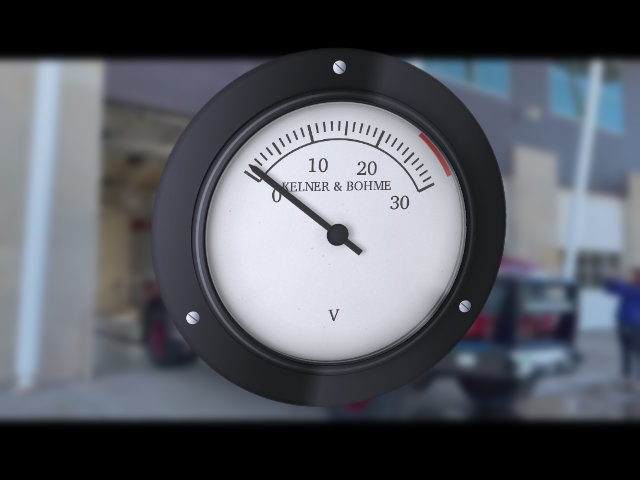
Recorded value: value=1 unit=V
